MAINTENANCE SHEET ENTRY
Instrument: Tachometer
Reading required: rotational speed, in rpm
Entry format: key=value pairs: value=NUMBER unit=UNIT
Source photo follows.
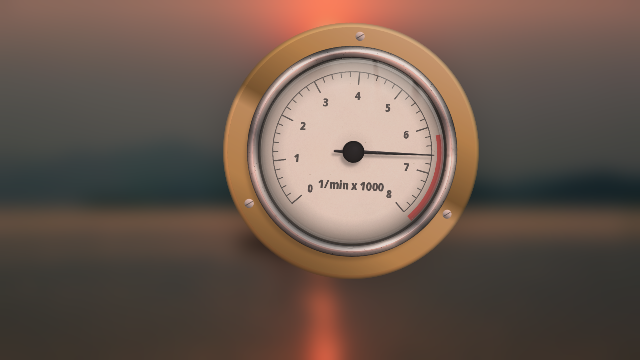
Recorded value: value=6600 unit=rpm
